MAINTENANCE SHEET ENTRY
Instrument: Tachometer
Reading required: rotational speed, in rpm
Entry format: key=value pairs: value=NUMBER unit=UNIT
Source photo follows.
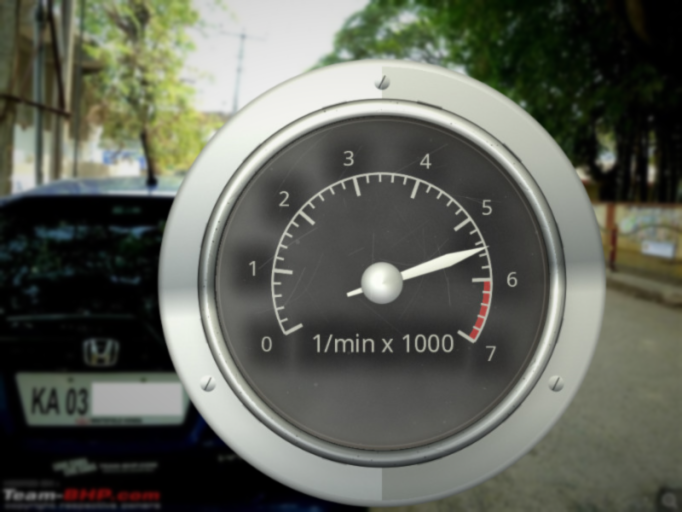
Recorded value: value=5500 unit=rpm
